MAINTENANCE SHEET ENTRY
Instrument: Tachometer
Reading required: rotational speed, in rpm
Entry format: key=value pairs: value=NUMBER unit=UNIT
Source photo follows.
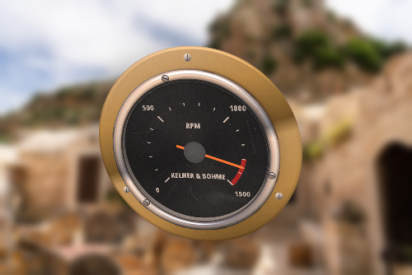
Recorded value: value=1350 unit=rpm
